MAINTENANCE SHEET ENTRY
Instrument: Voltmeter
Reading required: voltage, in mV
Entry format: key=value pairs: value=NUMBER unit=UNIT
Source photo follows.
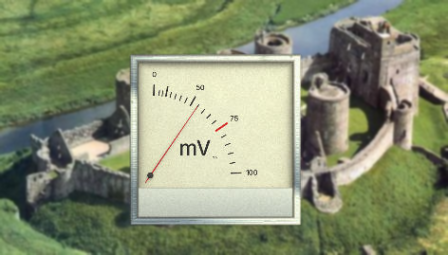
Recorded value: value=55 unit=mV
